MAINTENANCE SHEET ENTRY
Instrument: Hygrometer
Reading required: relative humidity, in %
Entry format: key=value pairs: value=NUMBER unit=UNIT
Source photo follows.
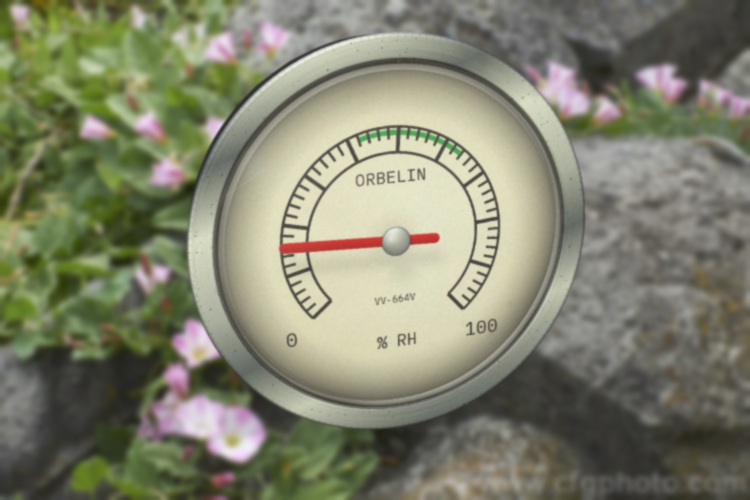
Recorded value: value=16 unit=%
